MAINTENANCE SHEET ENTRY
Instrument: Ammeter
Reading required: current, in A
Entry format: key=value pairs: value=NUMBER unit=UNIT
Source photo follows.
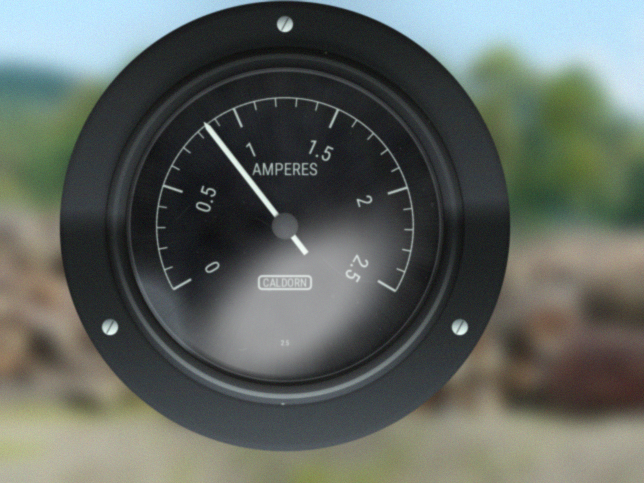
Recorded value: value=0.85 unit=A
